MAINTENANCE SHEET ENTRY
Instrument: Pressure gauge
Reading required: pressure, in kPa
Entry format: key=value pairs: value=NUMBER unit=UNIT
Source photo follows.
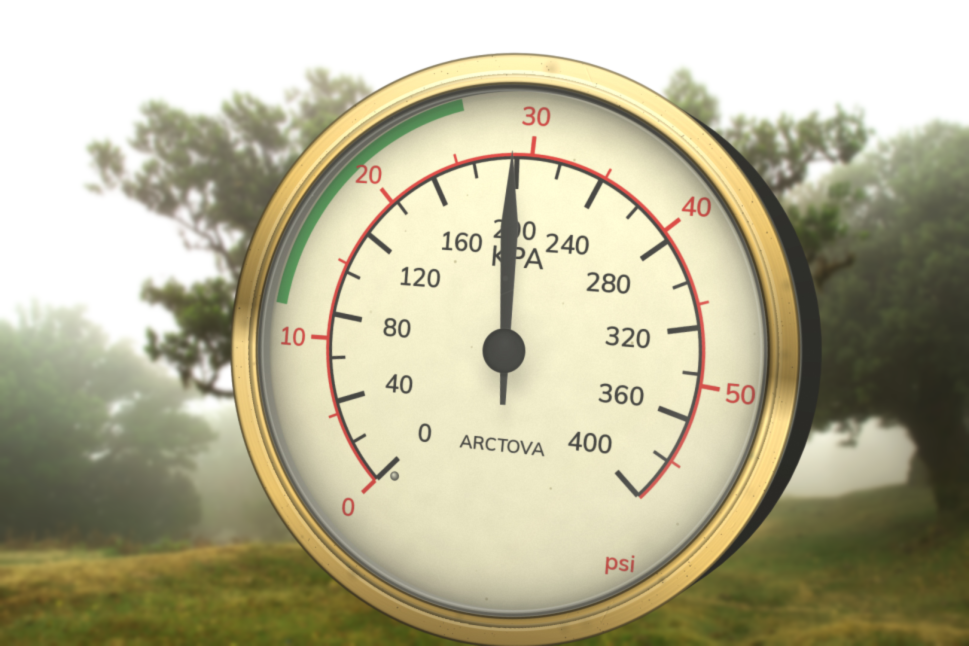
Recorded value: value=200 unit=kPa
